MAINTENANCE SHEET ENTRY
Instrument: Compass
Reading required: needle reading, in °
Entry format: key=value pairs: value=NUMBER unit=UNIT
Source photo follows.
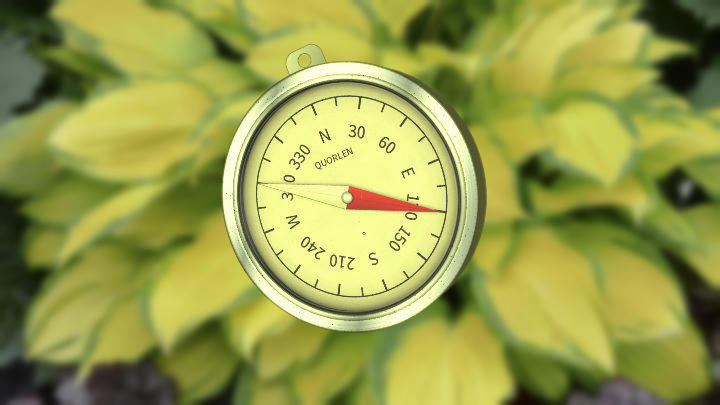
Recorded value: value=120 unit=°
